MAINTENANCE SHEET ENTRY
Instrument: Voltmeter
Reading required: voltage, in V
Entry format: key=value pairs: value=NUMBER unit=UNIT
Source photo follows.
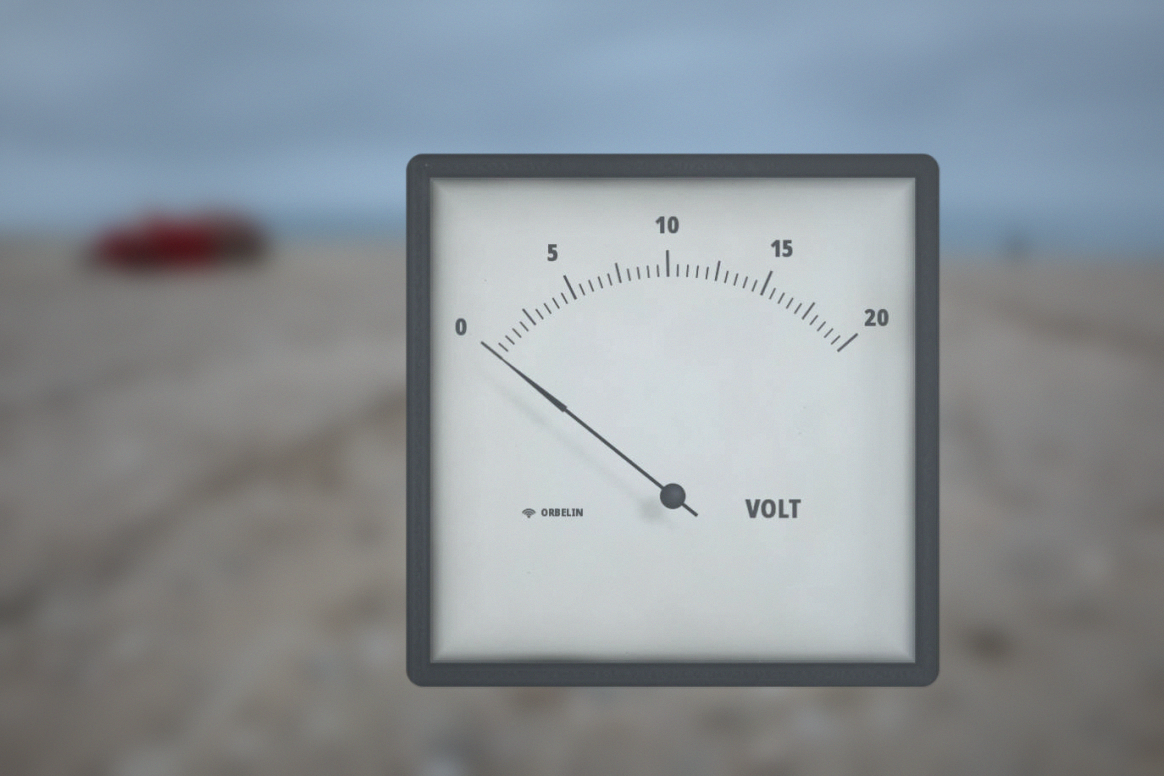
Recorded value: value=0 unit=V
